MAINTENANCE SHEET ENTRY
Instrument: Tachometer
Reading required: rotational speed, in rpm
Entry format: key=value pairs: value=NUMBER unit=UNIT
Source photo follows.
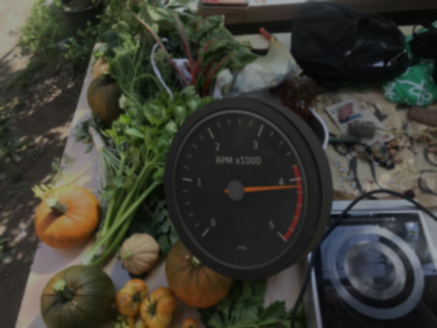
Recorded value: value=4100 unit=rpm
